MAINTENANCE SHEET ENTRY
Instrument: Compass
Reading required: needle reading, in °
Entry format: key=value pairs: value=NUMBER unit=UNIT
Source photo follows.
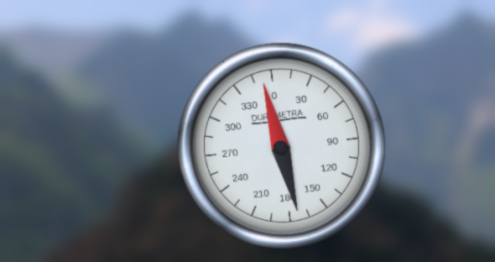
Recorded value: value=352.5 unit=°
